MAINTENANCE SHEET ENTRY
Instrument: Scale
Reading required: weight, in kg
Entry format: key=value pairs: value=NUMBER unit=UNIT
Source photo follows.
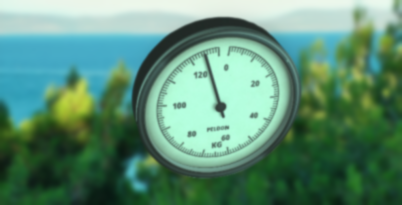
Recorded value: value=125 unit=kg
